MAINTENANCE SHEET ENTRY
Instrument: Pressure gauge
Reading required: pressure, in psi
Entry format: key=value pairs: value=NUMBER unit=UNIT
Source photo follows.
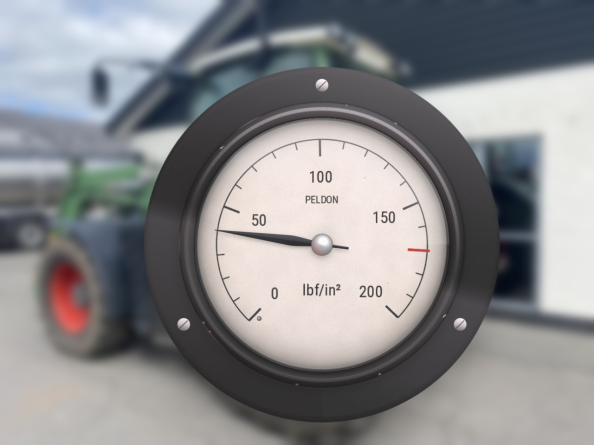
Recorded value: value=40 unit=psi
